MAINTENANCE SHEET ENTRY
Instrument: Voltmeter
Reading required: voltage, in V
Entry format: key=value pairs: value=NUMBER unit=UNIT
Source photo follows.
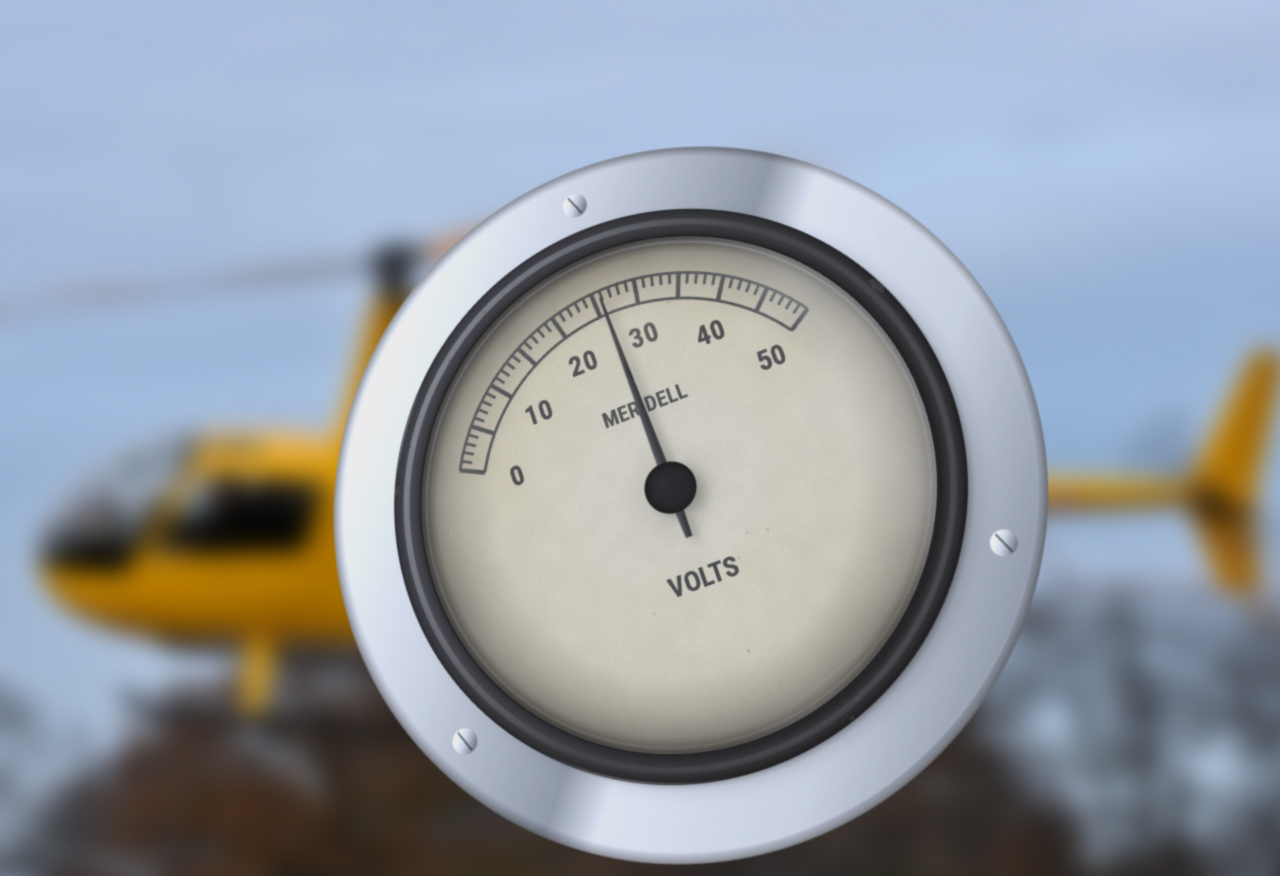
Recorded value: value=26 unit=V
